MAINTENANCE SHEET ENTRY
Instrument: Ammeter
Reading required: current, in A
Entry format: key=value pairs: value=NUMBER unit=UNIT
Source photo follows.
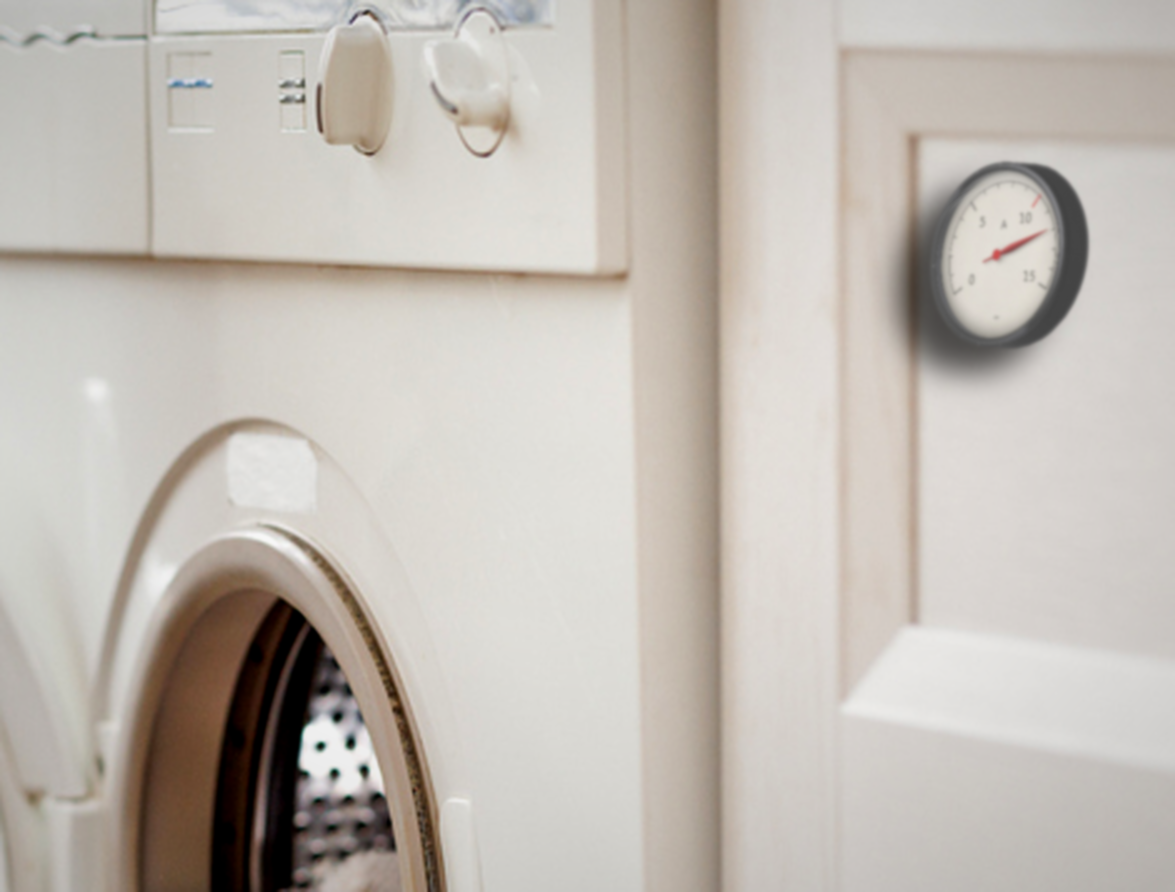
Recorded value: value=12 unit=A
